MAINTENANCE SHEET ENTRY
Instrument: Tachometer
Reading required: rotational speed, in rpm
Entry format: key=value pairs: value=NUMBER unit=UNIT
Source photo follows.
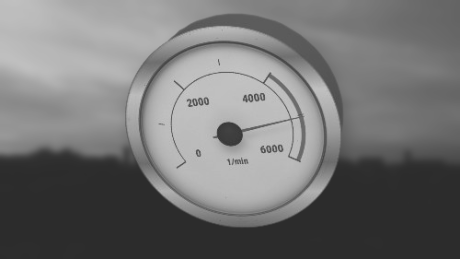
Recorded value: value=5000 unit=rpm
